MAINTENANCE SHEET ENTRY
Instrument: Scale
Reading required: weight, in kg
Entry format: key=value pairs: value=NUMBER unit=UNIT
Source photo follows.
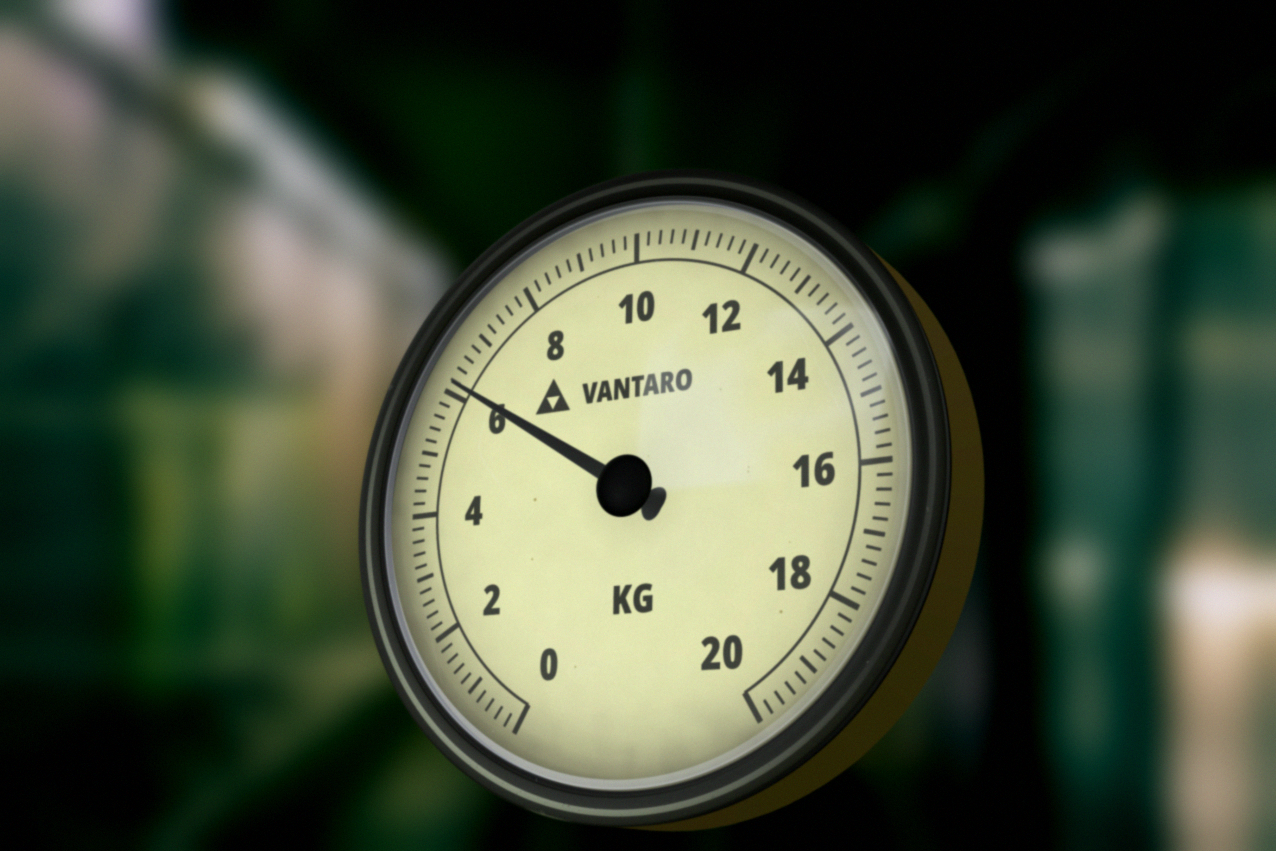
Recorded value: value=6.2 unit=kg
